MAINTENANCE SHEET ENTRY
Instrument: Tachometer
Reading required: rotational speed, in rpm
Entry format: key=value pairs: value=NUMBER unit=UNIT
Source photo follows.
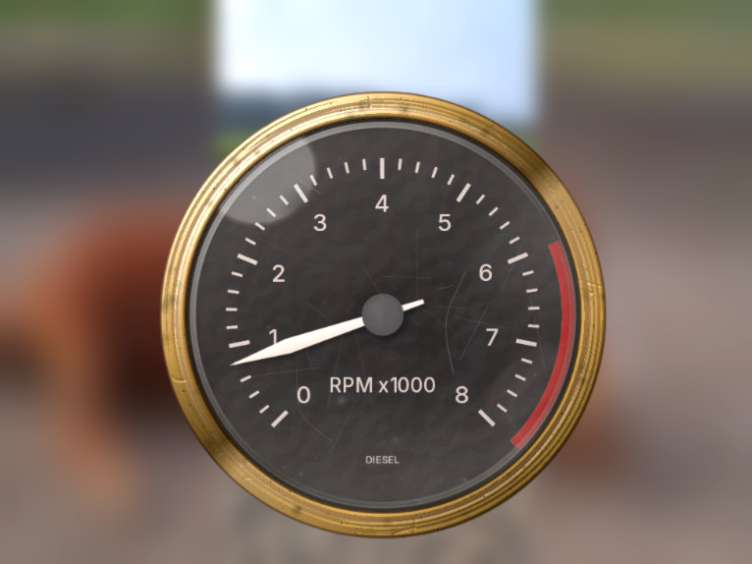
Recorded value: value=800 unit=rpm
